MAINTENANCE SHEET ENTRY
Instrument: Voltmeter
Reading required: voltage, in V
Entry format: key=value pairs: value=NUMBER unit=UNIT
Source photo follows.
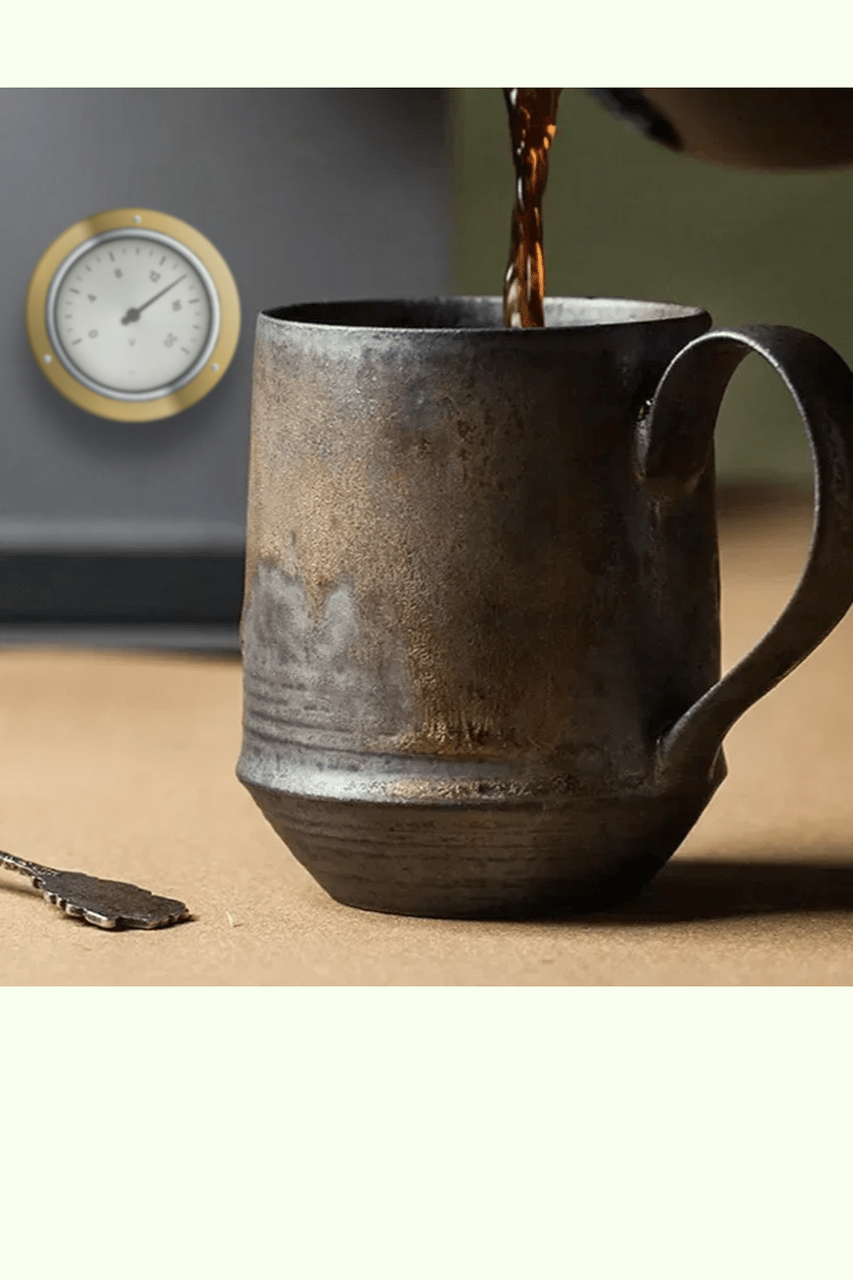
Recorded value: value=14 unit=V
